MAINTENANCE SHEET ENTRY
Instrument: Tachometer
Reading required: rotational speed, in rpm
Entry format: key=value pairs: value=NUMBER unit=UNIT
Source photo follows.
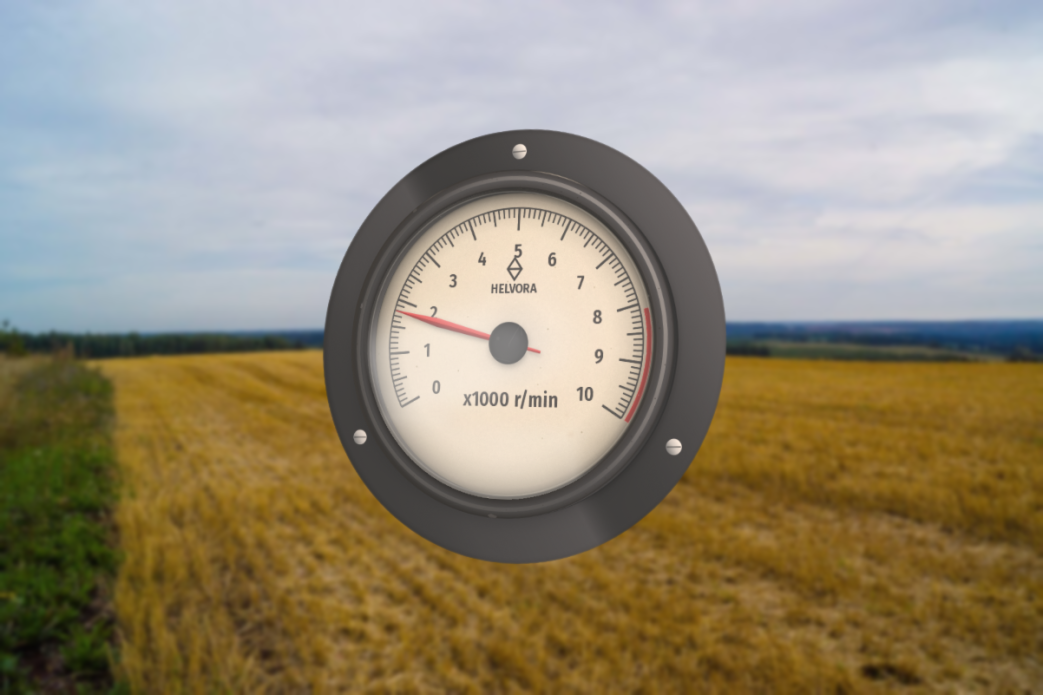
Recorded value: value=1800 unit=rpm
